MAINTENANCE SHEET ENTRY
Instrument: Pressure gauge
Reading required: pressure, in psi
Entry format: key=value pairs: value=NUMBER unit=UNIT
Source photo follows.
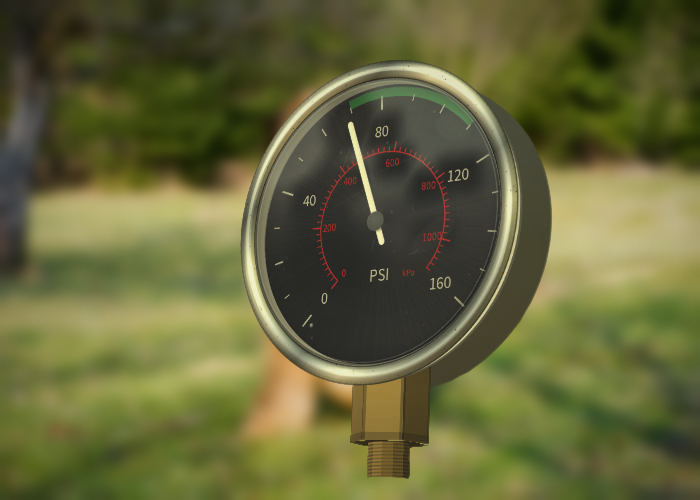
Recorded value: value=70 unit=psi
